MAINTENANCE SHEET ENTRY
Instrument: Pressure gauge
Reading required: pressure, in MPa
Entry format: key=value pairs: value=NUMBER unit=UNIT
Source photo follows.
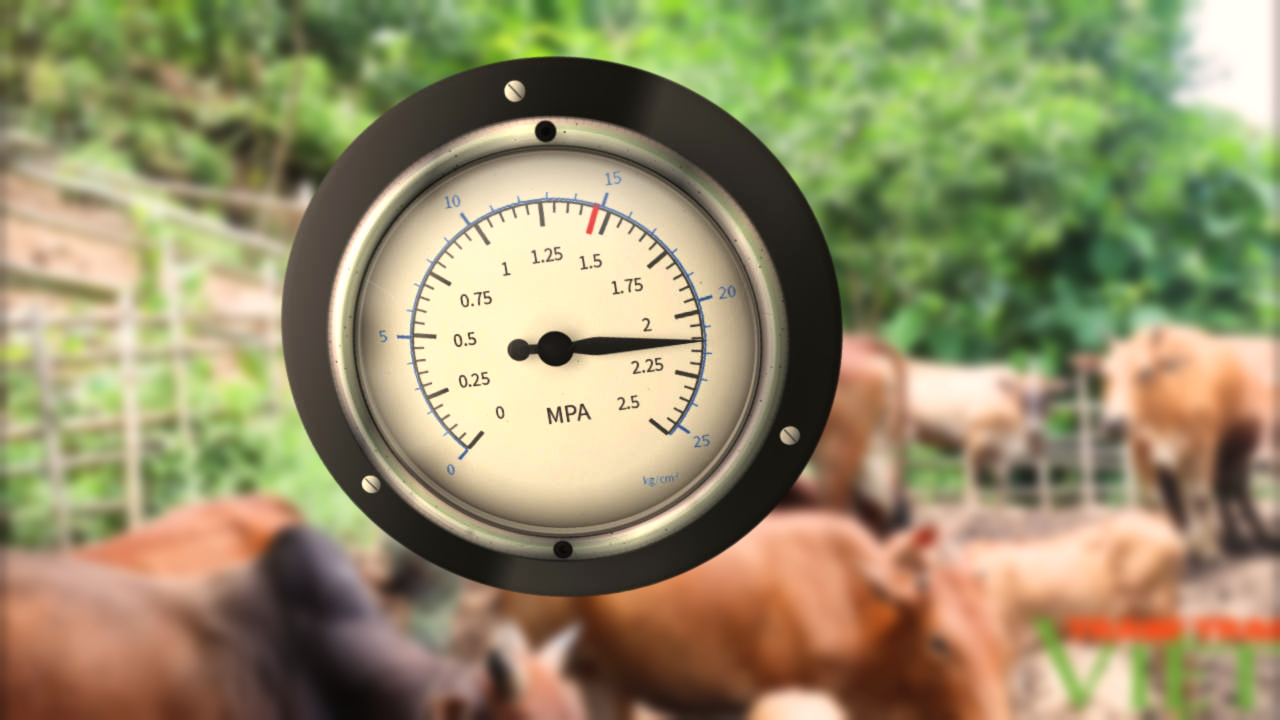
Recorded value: value=2.1 unit=MPa
